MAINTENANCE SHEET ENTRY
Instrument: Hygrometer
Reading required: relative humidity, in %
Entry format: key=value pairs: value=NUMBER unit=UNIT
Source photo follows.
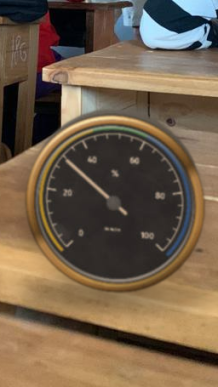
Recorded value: value=32 unit=%
